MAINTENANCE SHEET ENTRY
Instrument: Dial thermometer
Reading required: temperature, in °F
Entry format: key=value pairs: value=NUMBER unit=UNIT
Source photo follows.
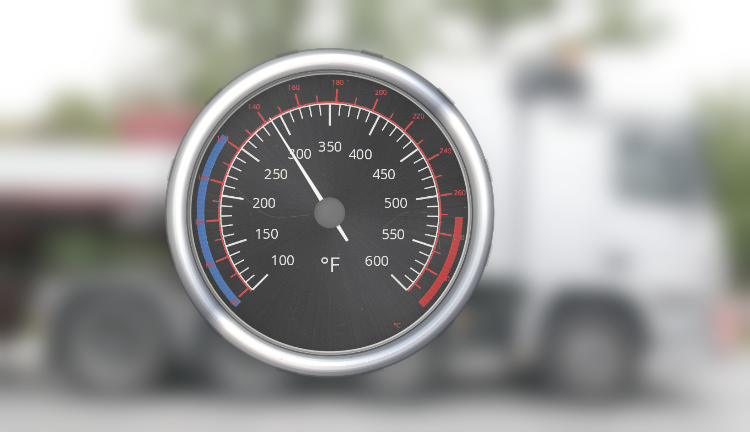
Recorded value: value=290 unit=°F
